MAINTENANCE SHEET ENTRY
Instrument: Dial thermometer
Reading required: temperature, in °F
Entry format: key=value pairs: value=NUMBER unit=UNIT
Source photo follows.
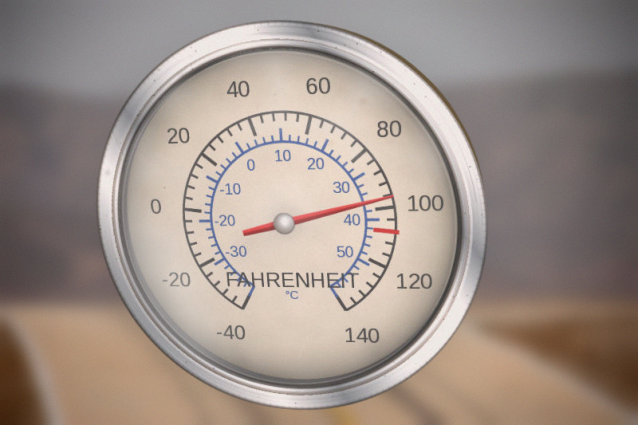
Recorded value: value=96 unit=°F
